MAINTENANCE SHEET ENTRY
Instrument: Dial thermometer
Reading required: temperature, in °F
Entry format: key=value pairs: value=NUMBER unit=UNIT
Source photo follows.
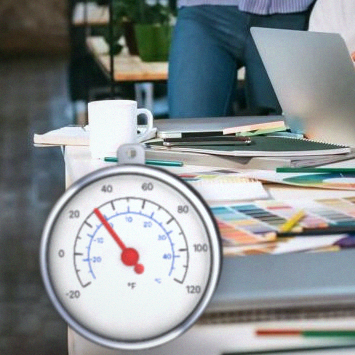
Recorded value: value=30 unit=°F
